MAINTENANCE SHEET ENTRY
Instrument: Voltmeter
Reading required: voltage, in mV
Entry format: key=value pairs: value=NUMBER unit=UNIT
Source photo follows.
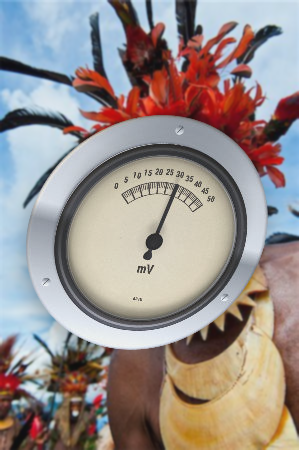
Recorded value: value=30 unit=mV
